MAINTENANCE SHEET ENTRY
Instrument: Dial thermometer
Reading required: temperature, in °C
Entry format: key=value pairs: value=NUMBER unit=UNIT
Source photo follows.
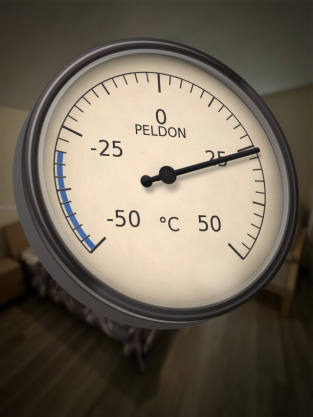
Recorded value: value=26.25 unit=°C
